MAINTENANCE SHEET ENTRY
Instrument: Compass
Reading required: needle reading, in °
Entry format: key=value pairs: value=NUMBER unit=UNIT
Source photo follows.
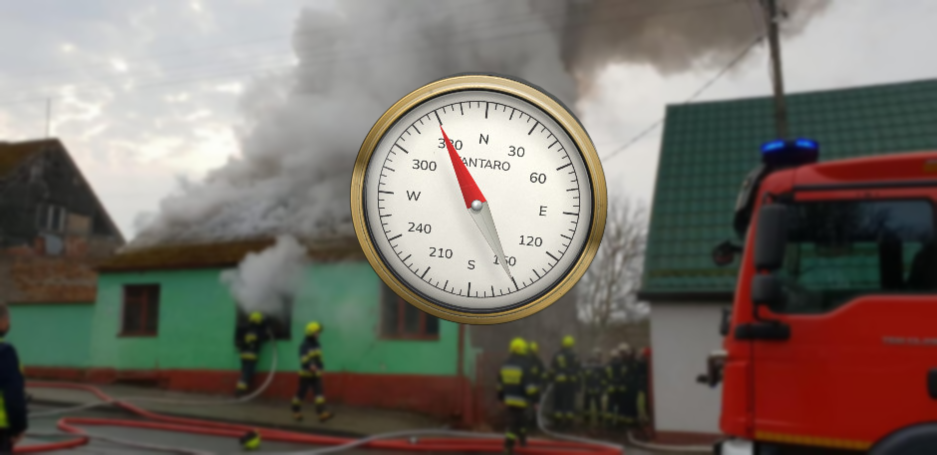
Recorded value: value=330 unit=°
